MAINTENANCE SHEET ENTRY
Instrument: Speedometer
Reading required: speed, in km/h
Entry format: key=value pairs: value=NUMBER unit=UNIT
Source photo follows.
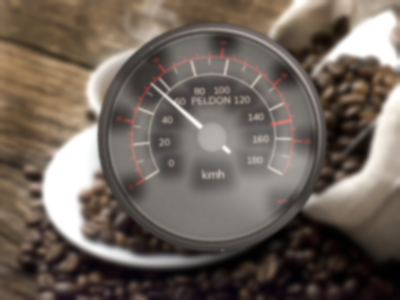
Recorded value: value=55 unit=km/h
